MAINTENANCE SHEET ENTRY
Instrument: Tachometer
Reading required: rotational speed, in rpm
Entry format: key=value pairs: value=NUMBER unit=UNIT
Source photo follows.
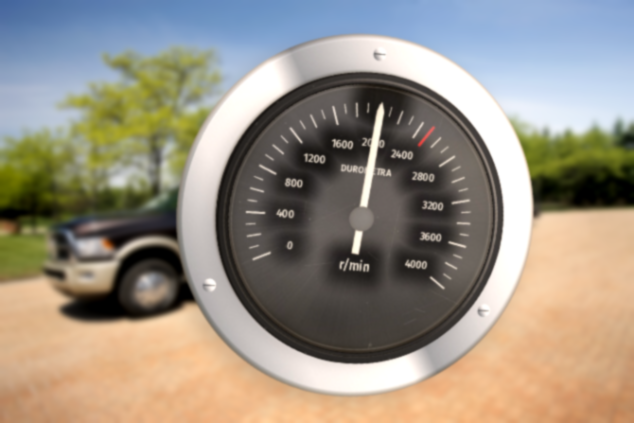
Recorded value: value=2000 unit=rpm
